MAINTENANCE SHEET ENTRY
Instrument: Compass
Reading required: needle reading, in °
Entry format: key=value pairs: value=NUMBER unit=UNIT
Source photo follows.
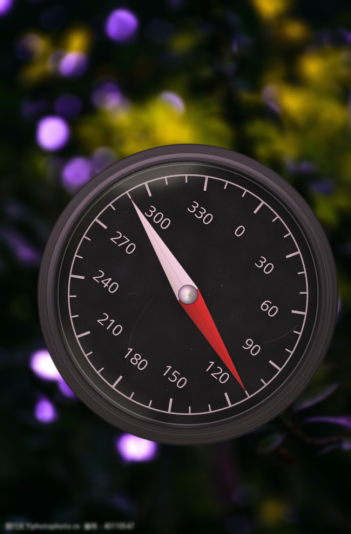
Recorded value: value=110 unit=°
